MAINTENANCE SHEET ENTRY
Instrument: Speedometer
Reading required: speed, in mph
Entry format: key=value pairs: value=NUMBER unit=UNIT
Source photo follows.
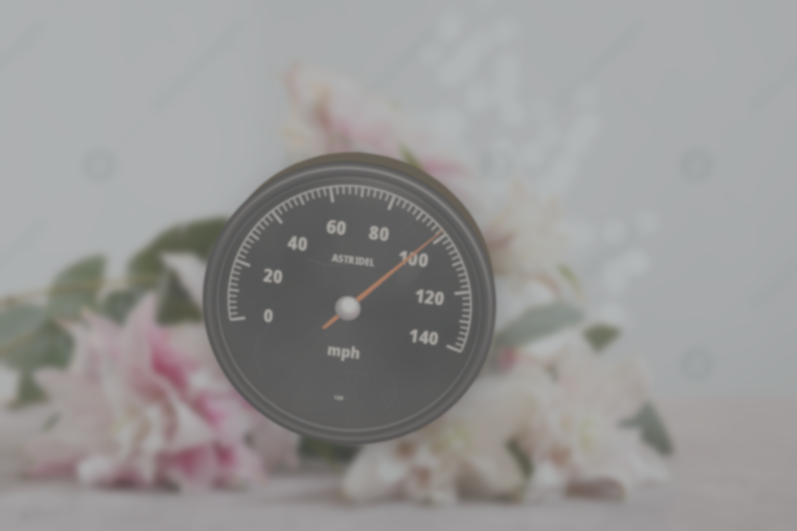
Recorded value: value=98 unit=mph
